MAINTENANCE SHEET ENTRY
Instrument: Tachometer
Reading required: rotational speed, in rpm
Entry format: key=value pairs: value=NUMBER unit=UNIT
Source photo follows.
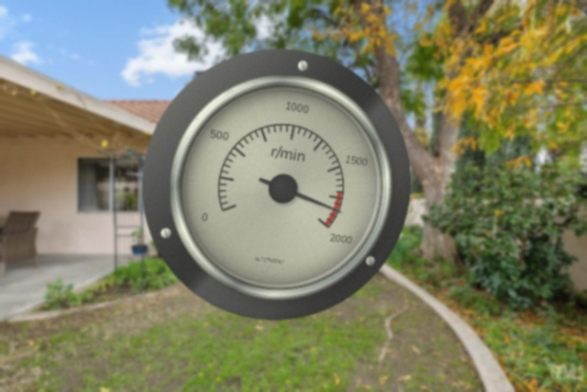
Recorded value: value=1850 unit=rpm
